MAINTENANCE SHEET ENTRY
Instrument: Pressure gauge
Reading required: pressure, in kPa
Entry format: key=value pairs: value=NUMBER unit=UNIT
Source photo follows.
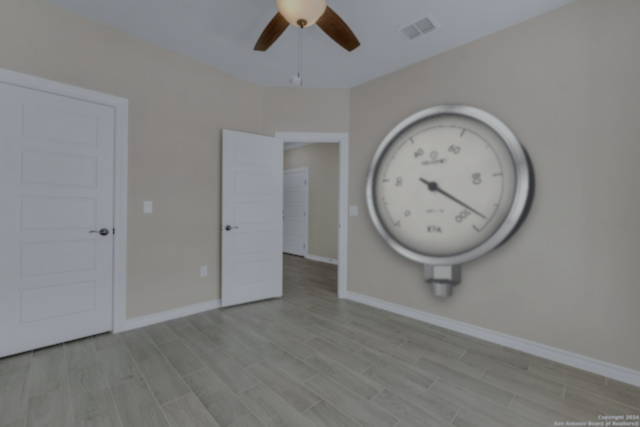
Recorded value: value=95 unit=kPa
